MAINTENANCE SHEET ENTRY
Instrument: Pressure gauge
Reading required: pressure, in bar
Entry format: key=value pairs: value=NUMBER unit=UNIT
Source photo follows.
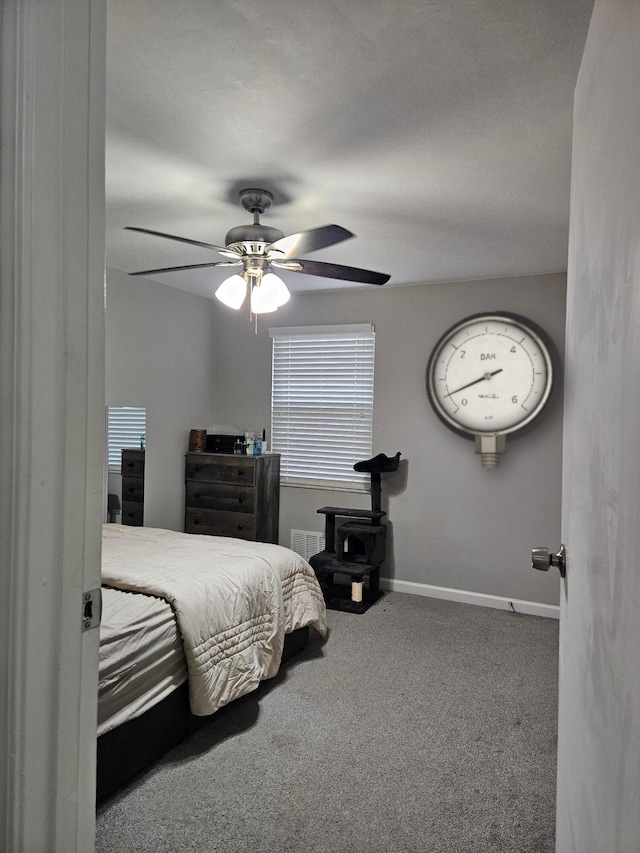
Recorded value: value=0.5 unit=bar
